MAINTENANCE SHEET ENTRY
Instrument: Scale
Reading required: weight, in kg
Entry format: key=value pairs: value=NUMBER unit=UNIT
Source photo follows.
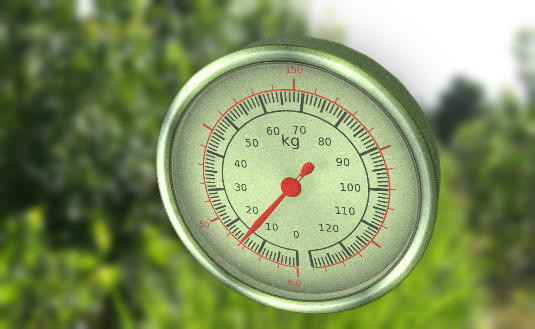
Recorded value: value=15 unit=kg
